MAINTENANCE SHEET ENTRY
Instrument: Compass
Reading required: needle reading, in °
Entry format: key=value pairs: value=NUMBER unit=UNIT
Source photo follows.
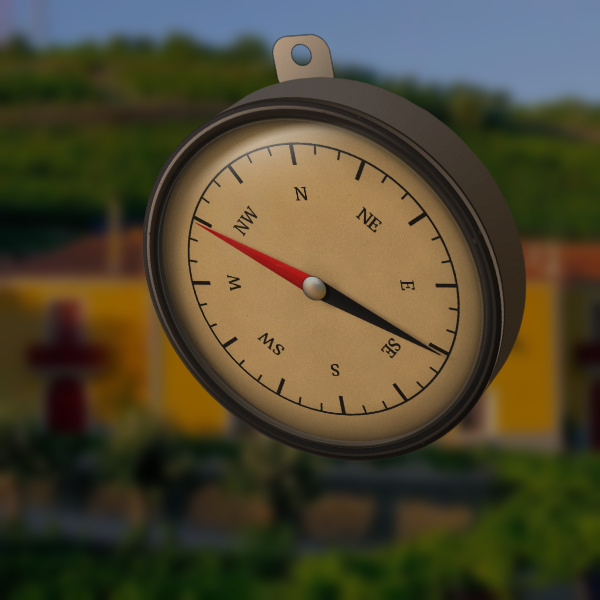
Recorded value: value=300 unit=°
